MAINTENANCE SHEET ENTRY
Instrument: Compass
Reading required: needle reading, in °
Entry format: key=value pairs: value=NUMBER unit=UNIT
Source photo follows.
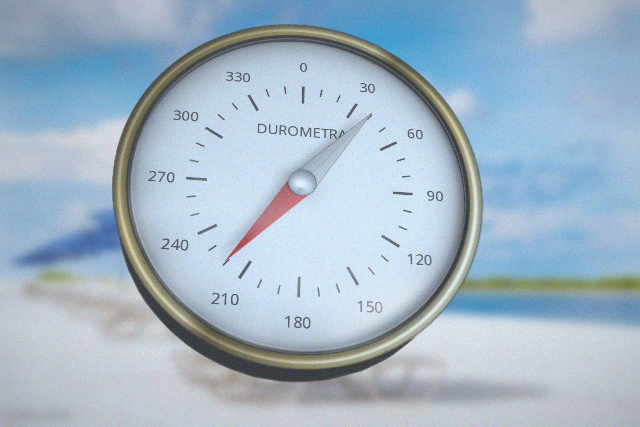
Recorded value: value=220 unit=°
